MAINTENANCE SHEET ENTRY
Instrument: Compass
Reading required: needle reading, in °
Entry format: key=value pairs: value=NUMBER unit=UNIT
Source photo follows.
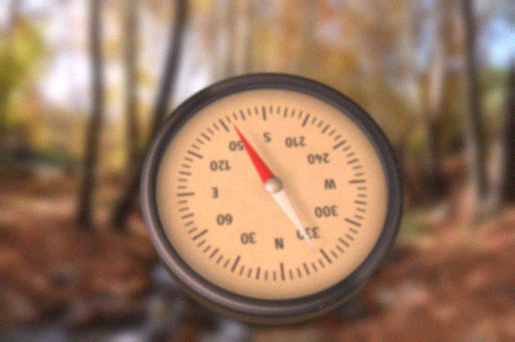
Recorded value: value=155 unit=°
